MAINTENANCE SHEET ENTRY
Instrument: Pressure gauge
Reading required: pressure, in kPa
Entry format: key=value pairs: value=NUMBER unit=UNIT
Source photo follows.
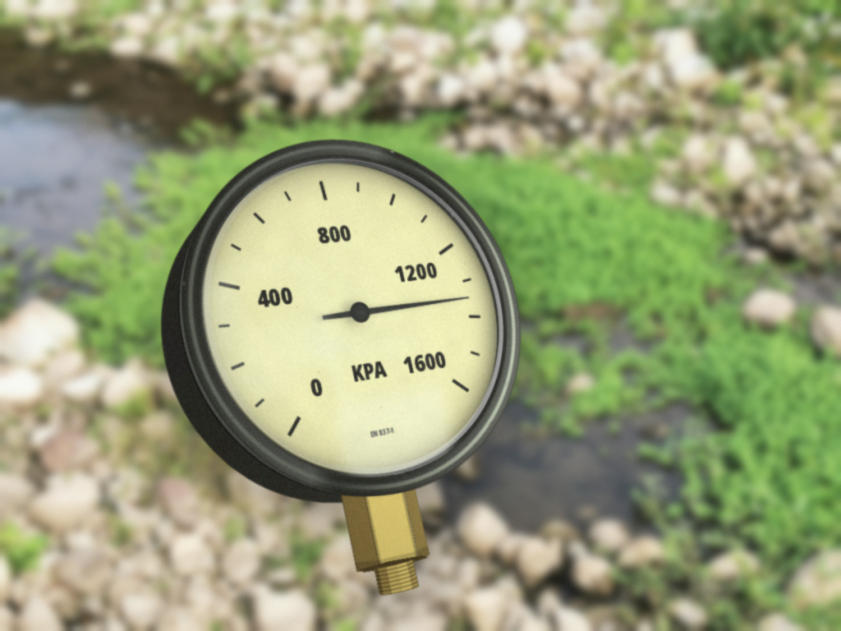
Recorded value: value=1350 unit=kPa
